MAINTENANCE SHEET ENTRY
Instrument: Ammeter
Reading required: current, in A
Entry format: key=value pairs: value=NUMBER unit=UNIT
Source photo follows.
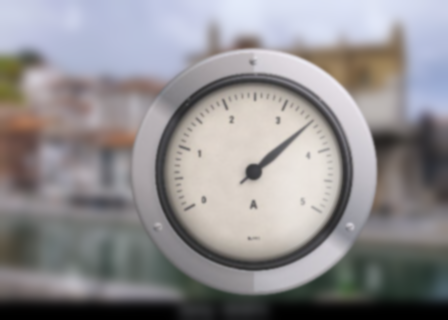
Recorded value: value=3.5 unit=A
